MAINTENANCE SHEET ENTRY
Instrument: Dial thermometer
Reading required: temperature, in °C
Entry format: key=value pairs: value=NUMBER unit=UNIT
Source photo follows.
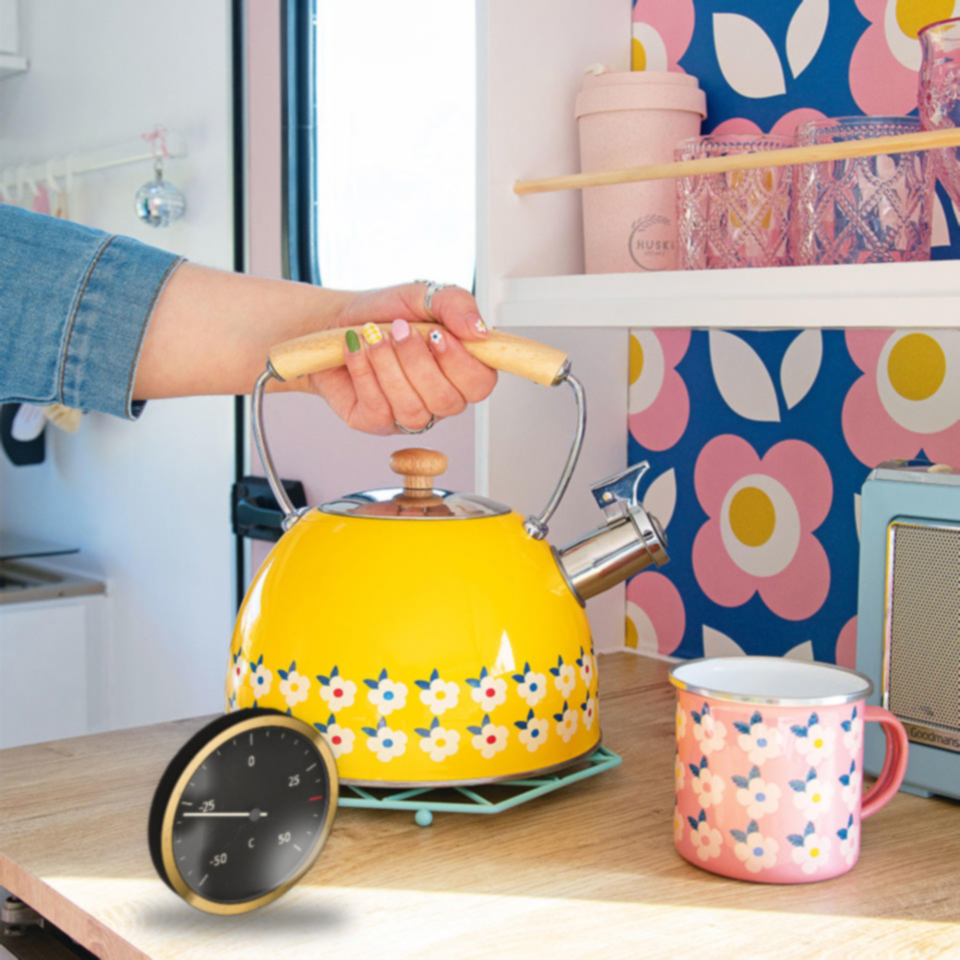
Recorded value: value=-27.5 unit=°C
